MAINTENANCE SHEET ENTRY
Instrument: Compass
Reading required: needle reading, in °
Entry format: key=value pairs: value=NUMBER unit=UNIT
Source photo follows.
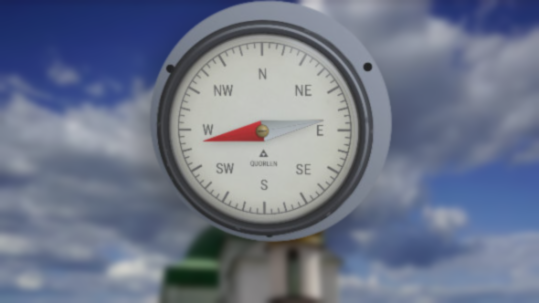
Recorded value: value=260 unit=°
